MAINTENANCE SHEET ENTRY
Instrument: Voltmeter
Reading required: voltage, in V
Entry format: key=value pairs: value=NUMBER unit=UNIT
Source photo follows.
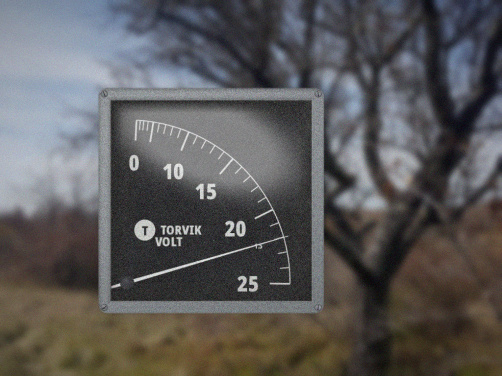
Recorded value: value=22 unit=V
